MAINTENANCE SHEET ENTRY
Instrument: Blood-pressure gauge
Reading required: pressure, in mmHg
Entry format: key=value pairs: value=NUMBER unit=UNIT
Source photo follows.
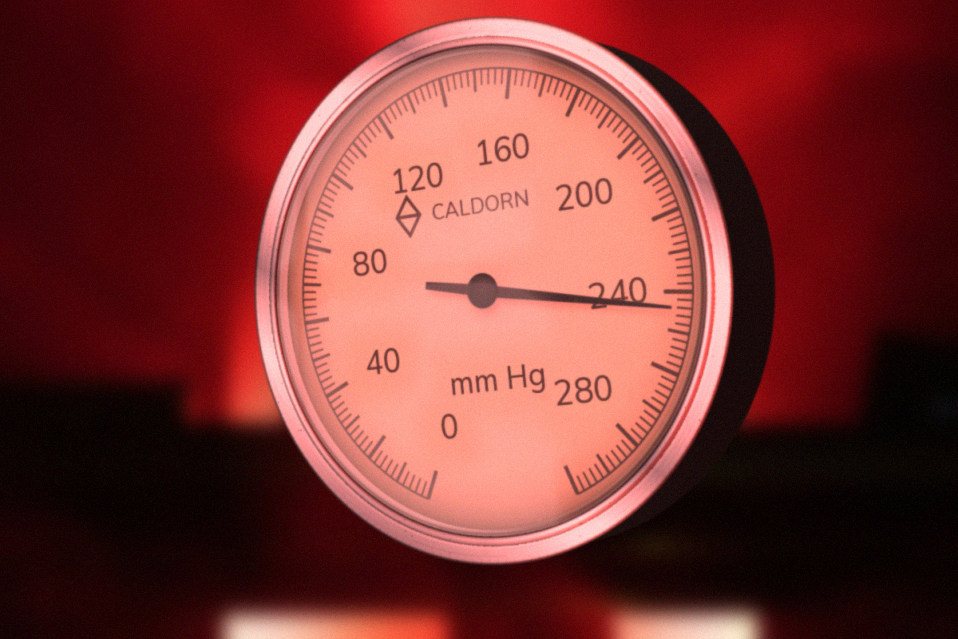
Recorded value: value=244 unit=mmHg
